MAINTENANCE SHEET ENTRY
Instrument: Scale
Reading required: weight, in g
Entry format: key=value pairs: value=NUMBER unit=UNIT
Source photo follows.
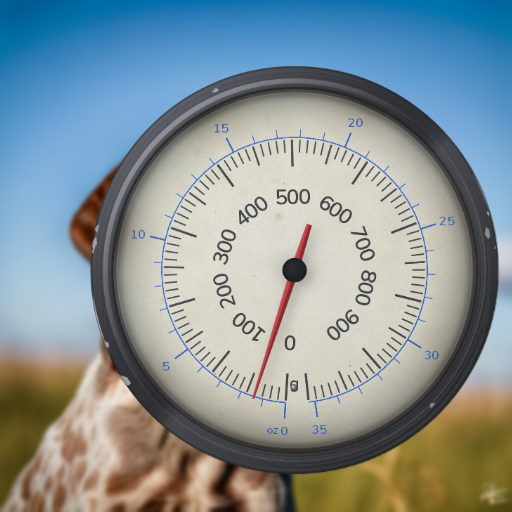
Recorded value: value=40 unit=g
